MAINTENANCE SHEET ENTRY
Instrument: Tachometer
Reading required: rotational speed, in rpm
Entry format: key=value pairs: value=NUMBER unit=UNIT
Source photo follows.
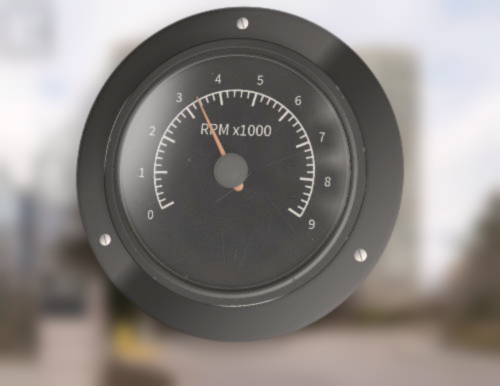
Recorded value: value=3400 unit=rpm
